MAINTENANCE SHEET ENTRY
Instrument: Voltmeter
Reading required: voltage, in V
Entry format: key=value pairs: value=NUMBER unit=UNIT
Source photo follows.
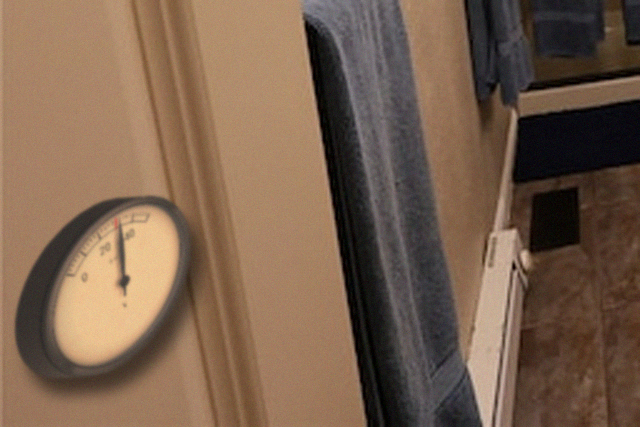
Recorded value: value=30 unit=V
